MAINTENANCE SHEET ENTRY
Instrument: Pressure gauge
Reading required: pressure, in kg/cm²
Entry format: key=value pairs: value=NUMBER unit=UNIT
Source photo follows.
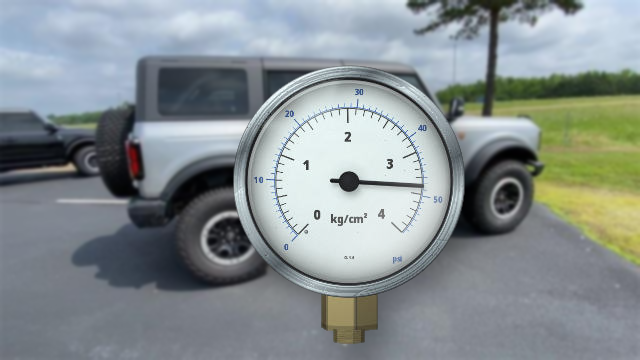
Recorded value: value=3.4 unit=kg/cm²
